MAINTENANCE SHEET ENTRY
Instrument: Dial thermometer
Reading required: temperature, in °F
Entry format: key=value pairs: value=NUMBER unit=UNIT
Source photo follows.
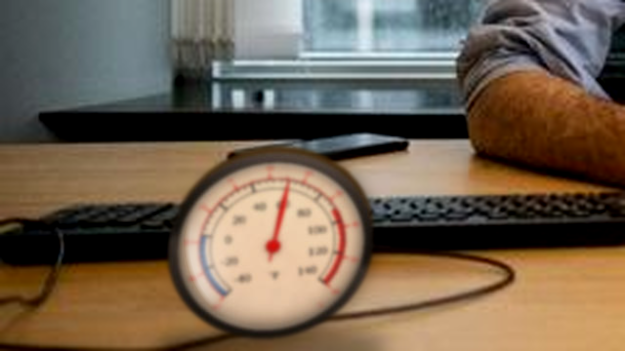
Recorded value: value=60 unit=°F
